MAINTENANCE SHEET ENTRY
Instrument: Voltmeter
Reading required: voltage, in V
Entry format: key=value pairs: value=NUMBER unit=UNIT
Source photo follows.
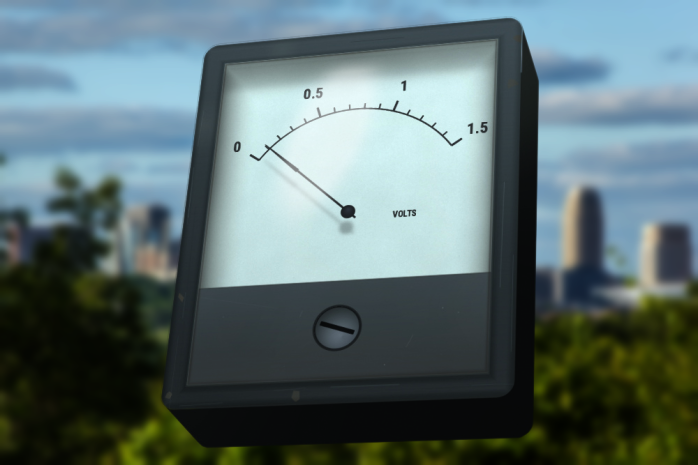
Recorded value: value=0.1 unit=V
